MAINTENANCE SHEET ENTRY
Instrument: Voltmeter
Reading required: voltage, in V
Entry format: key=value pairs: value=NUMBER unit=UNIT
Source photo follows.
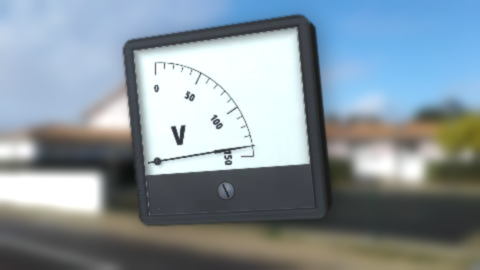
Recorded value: value=140 unit=V
